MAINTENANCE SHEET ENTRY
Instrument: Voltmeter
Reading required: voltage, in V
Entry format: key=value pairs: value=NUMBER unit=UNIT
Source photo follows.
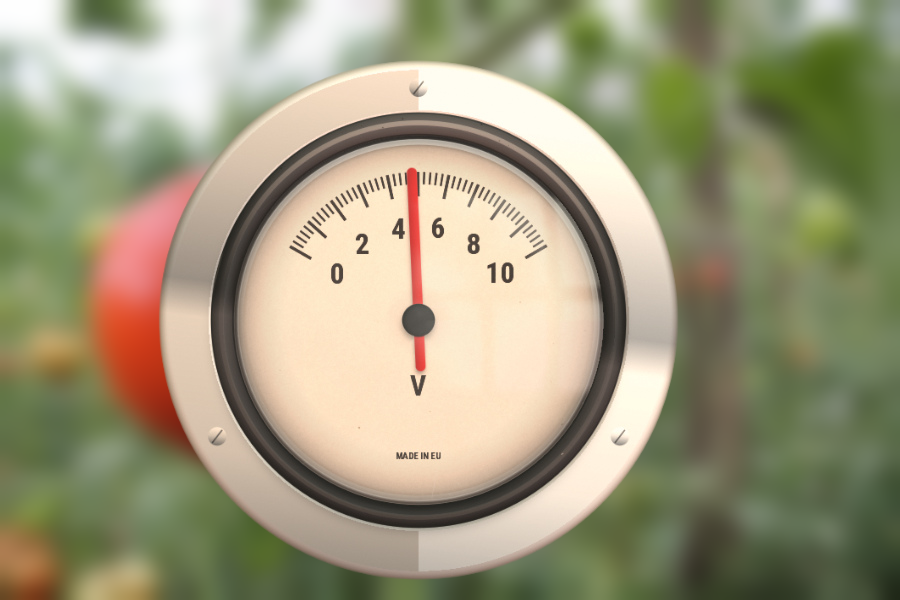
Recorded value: value=4.8 unit=V
